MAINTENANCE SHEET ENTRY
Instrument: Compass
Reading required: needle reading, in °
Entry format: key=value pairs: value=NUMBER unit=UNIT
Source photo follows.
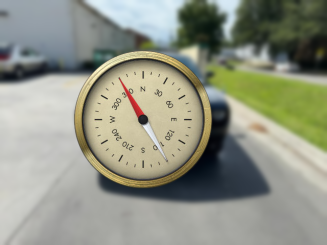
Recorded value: value=330 unit=°
